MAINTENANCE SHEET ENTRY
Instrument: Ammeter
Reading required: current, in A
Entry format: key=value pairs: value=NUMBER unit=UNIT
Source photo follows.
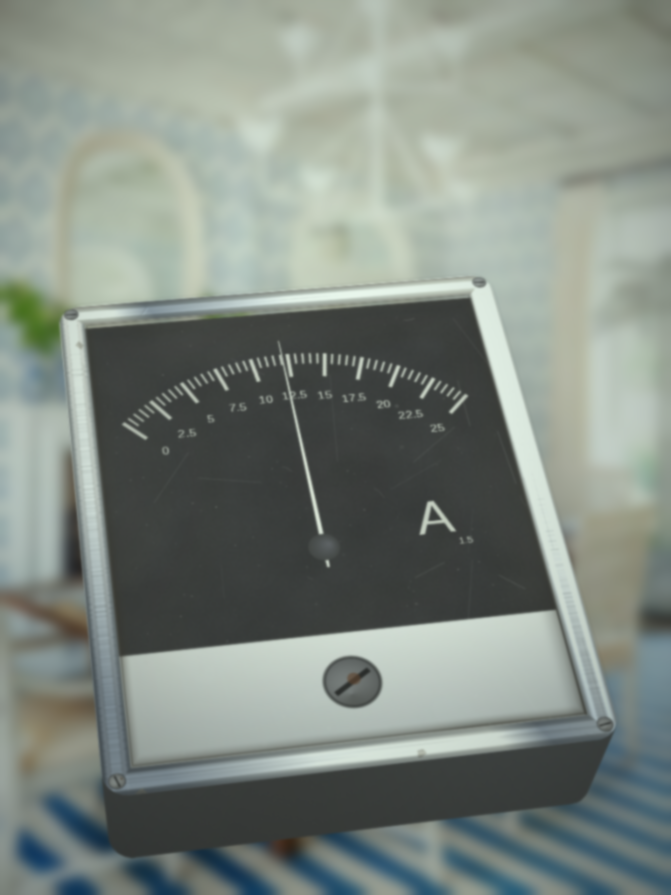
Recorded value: value=12 unit=A
